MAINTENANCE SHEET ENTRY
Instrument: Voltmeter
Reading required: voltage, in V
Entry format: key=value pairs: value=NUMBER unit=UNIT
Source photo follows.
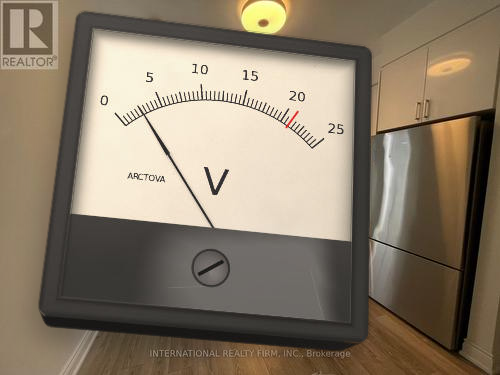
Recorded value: value=2.5 unit=V
